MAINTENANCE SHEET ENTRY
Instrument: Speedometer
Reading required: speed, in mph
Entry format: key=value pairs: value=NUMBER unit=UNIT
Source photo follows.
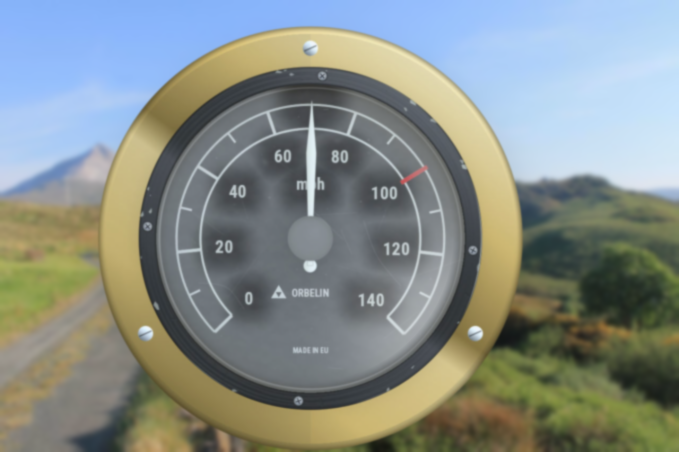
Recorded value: value=70 unit=mph
